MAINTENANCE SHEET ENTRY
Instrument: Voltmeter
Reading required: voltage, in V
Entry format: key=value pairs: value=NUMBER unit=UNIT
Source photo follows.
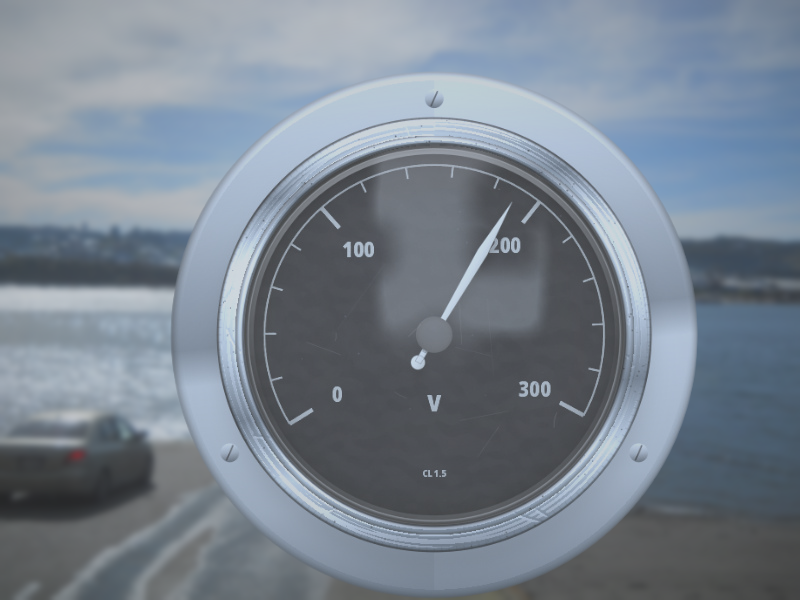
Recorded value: value=190 unit=V
